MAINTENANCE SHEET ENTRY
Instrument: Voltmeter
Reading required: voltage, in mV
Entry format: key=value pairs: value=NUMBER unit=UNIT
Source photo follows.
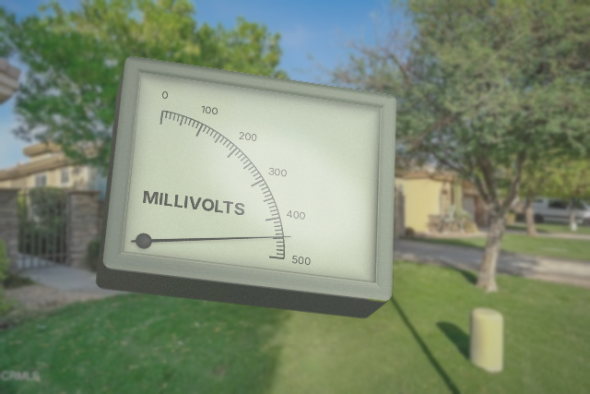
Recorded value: value=450 unit=mV
